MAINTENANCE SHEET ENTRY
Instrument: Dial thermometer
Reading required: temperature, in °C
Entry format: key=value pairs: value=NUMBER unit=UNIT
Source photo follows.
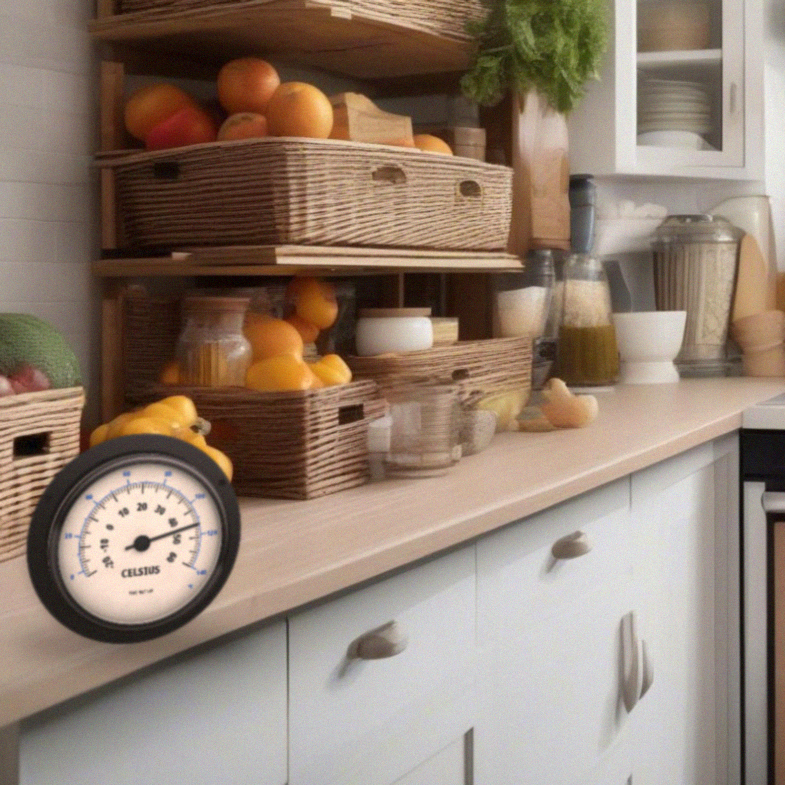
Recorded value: value=45 unit=°C
